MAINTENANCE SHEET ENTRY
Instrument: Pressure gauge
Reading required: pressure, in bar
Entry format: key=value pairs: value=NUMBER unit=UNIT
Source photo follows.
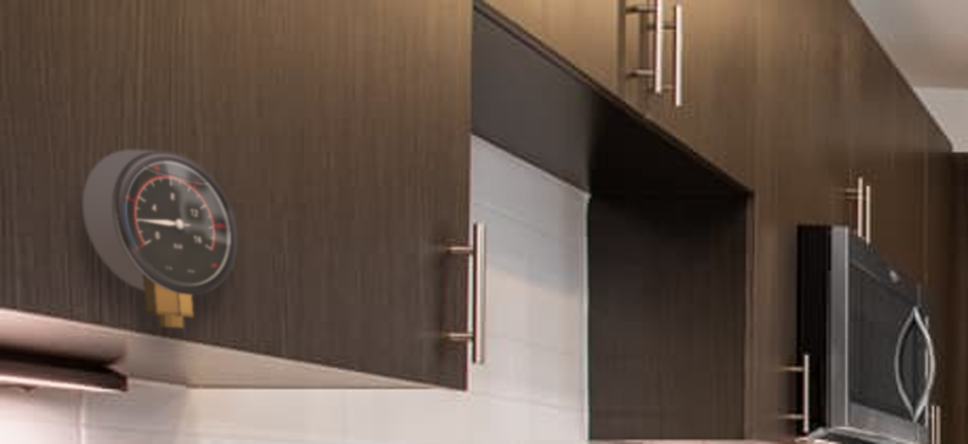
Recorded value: value=2 unit=bar
